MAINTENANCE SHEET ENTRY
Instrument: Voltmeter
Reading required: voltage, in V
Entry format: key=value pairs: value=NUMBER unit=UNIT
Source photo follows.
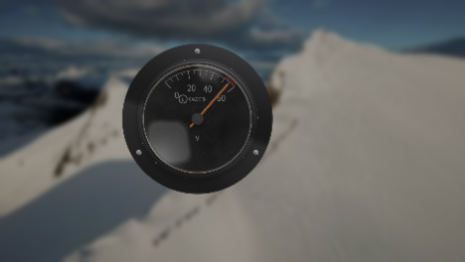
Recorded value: value=55 unit=V
